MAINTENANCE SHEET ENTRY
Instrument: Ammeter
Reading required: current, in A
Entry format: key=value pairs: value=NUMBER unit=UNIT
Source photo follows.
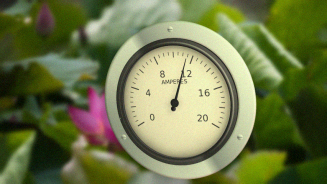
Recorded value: value=11.5 unit=A
